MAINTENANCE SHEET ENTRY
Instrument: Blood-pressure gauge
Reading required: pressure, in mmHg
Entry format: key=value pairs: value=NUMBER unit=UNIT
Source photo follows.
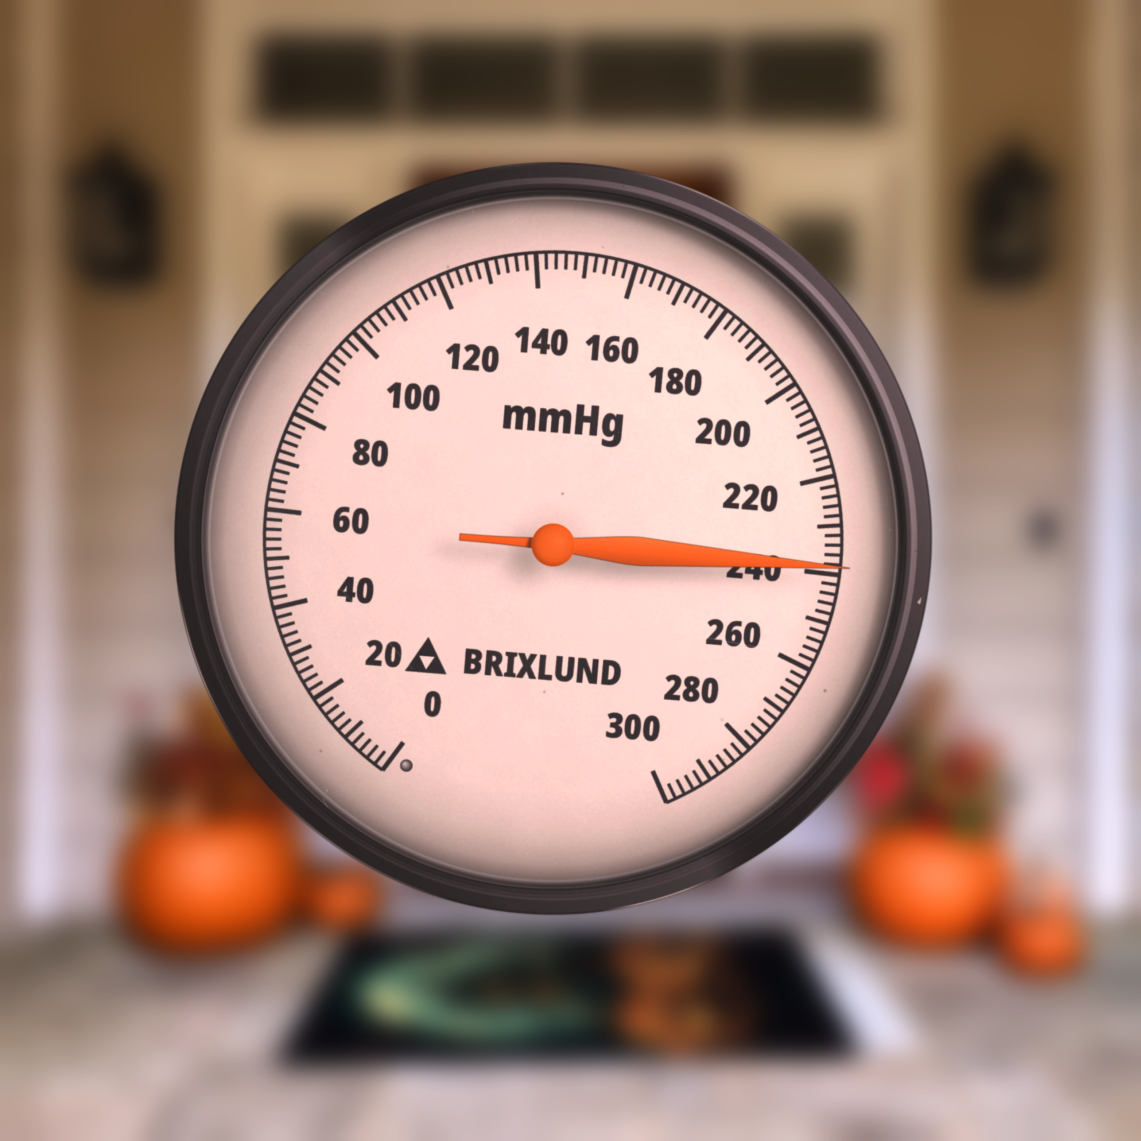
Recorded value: value=238 unit=mmHg
